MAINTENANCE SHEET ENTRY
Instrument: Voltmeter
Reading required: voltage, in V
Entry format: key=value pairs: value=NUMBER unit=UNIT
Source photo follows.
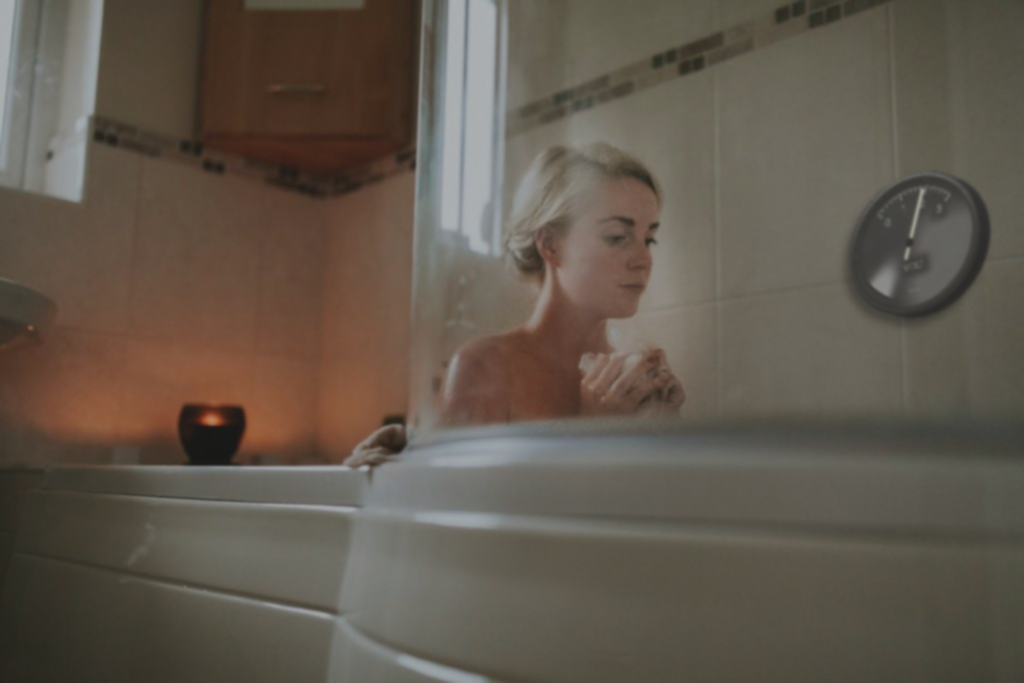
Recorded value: value=2 unit=V
